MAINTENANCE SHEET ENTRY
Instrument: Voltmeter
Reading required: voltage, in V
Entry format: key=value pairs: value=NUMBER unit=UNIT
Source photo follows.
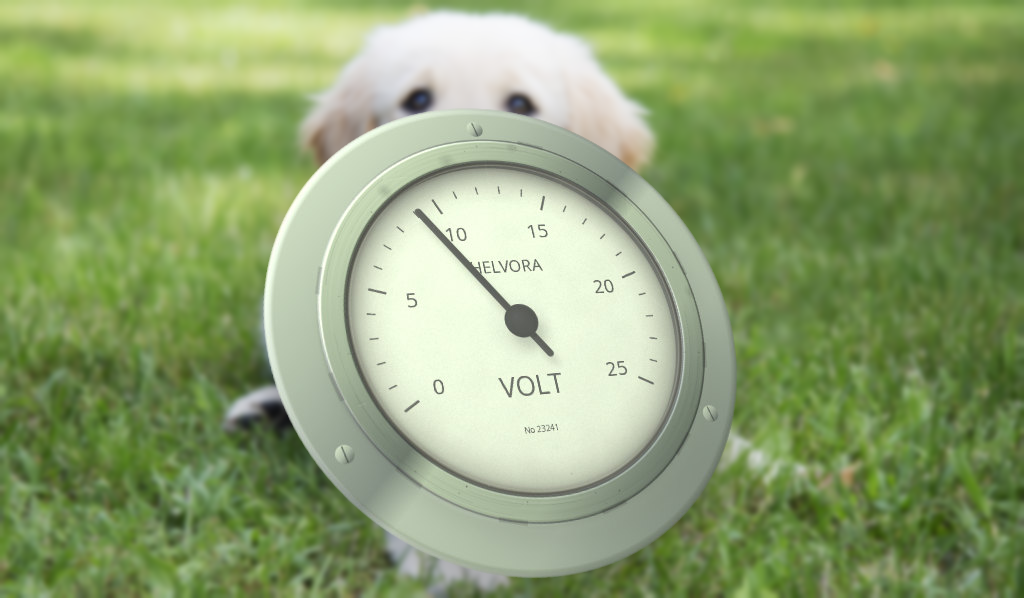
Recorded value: value=9 unit=V
